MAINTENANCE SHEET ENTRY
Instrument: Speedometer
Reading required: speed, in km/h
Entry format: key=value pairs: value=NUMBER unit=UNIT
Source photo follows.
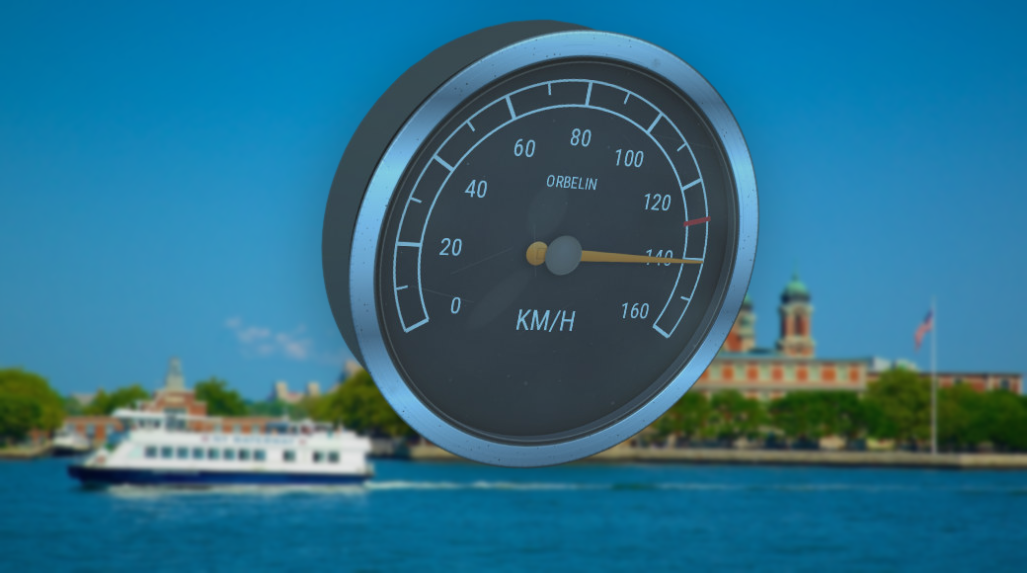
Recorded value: value=140 unit=km/h
